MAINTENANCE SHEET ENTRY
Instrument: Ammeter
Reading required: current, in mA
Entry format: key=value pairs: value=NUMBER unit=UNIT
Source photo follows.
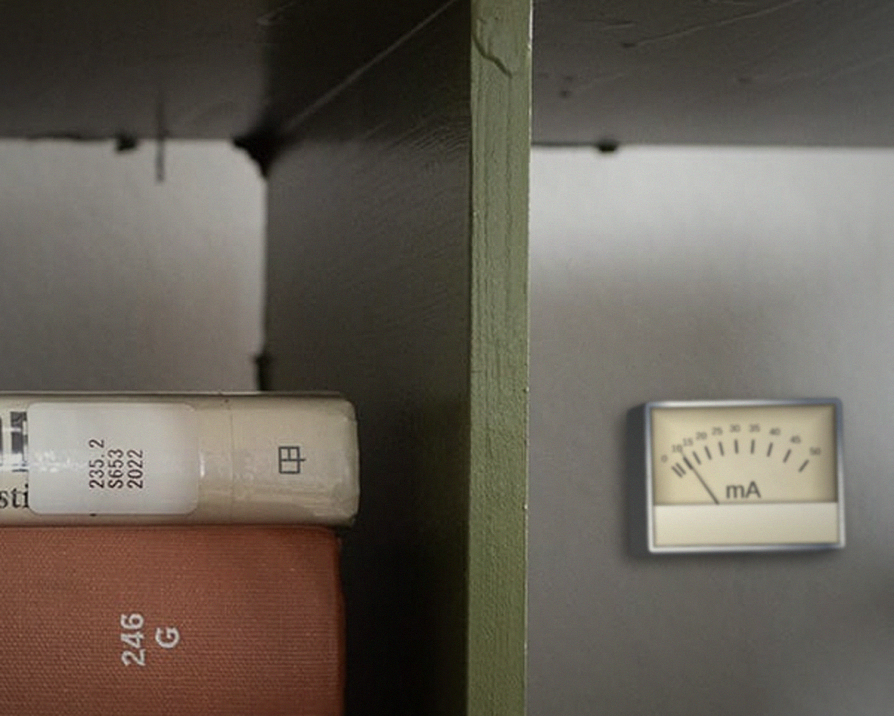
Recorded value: value=10 unit=mA
